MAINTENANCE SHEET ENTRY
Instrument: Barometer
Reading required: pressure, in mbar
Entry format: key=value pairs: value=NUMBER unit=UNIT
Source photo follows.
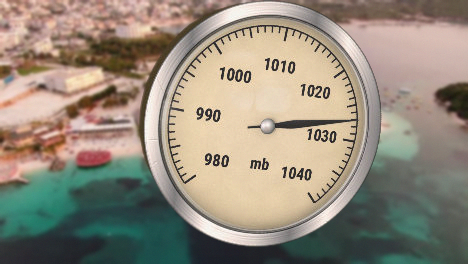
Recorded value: value=1027 unit=mbar
